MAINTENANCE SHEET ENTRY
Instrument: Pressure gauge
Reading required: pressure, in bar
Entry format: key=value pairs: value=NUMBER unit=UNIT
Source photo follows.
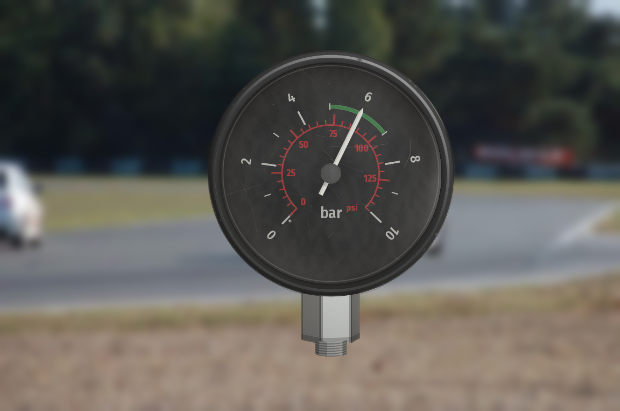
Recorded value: value=6 unit=bar
